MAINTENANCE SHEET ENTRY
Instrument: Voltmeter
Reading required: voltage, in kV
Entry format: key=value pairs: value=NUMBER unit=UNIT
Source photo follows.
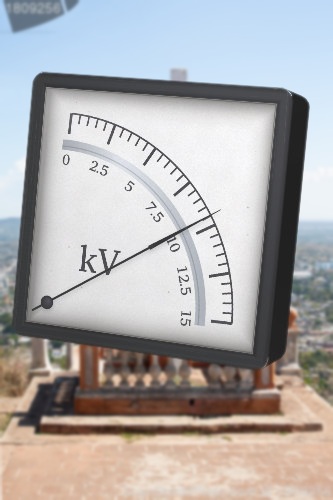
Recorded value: value=9.5 unit=kV
